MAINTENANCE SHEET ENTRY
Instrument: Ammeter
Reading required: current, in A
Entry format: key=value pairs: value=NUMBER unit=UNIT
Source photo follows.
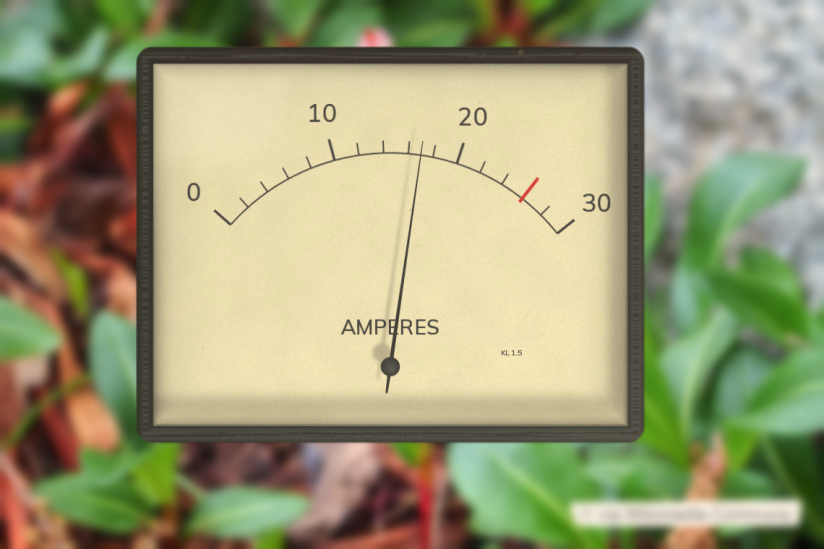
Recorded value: value=17 unit=A
